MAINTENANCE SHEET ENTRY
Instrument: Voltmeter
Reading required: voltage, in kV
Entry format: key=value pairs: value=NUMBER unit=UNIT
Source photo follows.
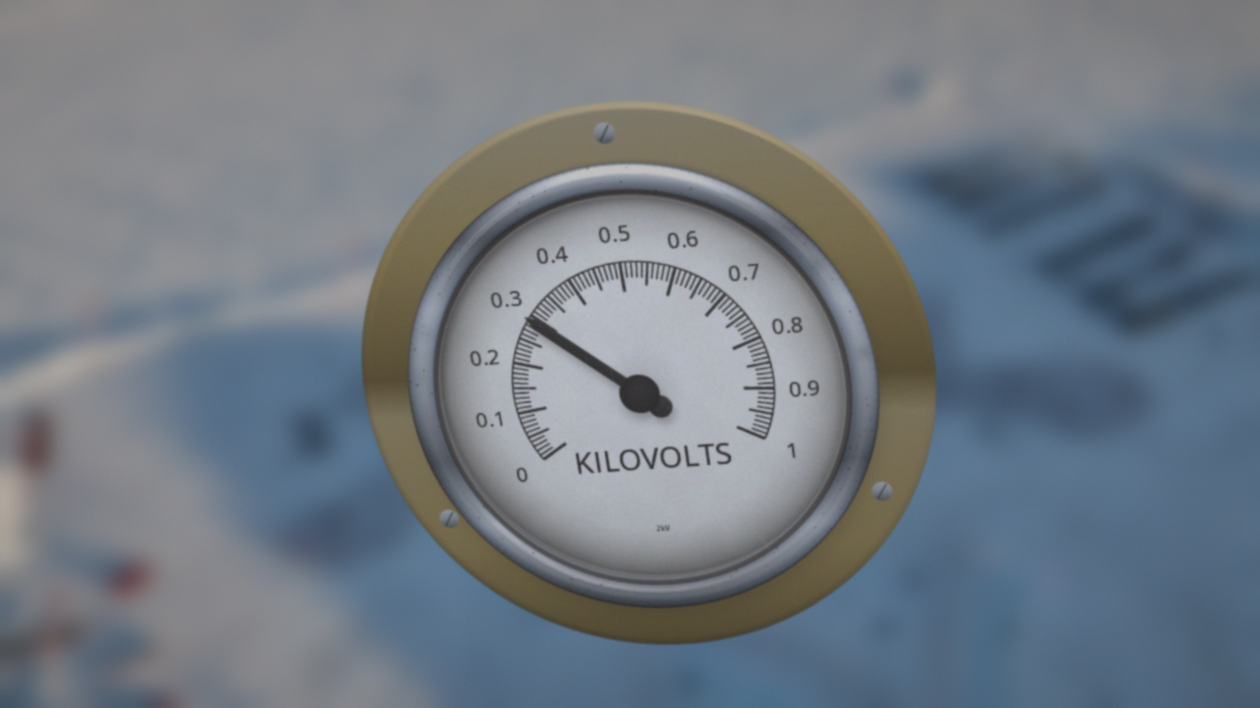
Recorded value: value=0.3 unit=kV
